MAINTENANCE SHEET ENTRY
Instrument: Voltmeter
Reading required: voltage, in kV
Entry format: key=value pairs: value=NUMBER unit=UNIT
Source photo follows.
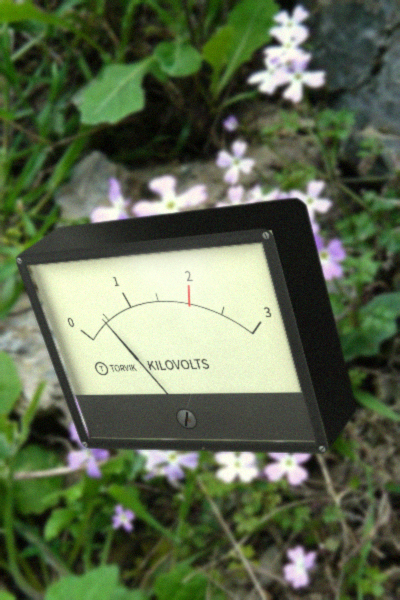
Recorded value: value=0.5 unit=kV
